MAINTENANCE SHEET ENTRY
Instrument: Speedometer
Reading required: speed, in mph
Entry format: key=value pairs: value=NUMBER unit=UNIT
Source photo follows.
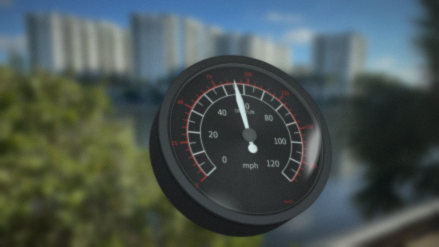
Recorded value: value=55 unit=mph
